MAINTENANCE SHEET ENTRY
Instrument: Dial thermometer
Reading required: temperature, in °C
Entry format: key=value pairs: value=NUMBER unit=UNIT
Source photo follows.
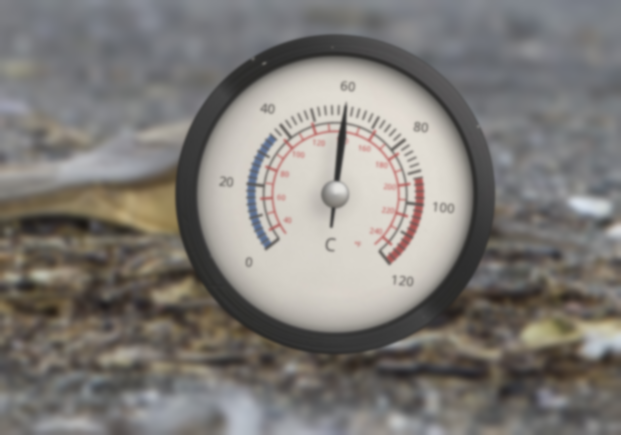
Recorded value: value=60 unit=°C
